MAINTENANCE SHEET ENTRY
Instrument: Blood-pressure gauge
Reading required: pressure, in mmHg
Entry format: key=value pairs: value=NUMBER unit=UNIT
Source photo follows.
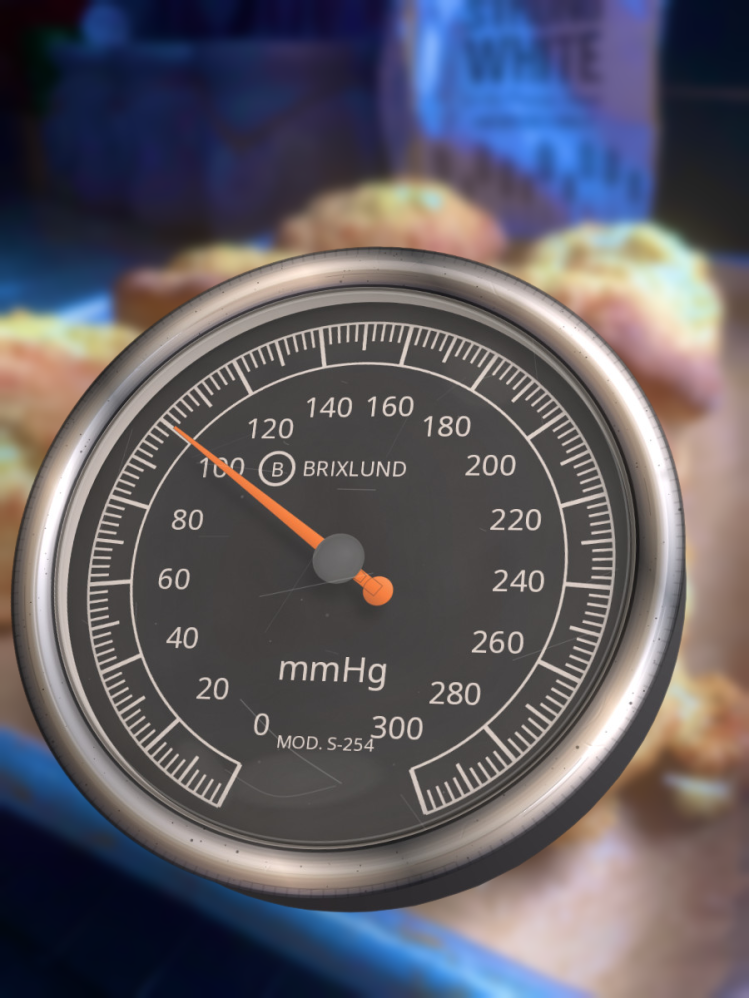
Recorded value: value=100 unit=mmHg
